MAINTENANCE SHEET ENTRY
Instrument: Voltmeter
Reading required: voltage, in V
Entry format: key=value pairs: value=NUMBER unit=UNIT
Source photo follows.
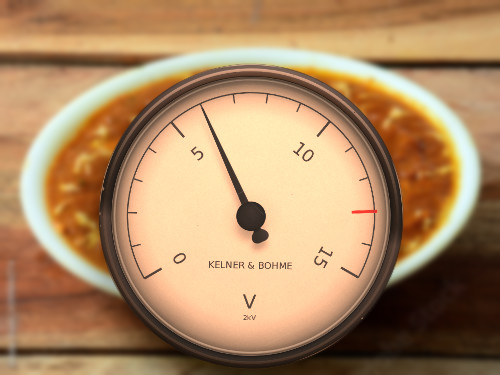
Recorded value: value=6 unit=V
